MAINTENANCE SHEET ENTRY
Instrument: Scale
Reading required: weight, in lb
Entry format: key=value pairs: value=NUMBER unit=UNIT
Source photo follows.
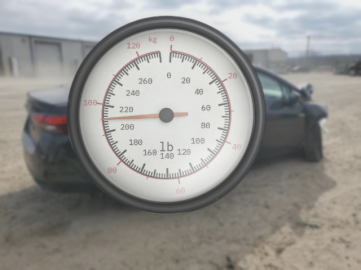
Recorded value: value=210 unit=lb
